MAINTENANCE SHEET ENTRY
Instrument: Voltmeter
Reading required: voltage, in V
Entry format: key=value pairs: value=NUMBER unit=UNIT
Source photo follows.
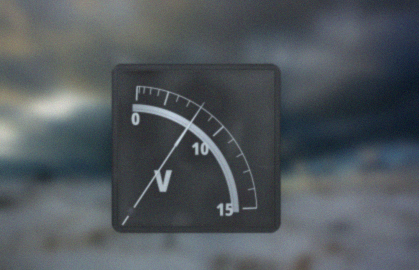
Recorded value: value=8 unit=V
